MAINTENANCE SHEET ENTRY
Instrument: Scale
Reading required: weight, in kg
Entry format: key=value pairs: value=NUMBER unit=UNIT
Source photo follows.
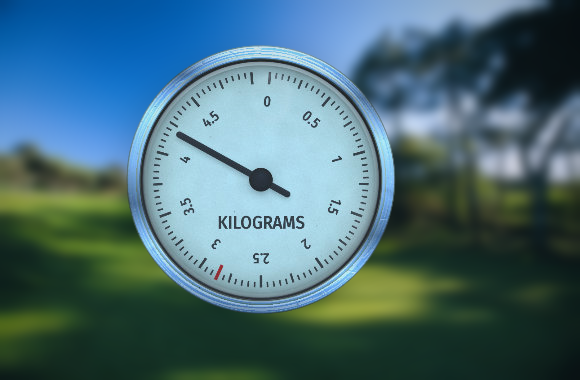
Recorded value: value=4.2 unit=kg
